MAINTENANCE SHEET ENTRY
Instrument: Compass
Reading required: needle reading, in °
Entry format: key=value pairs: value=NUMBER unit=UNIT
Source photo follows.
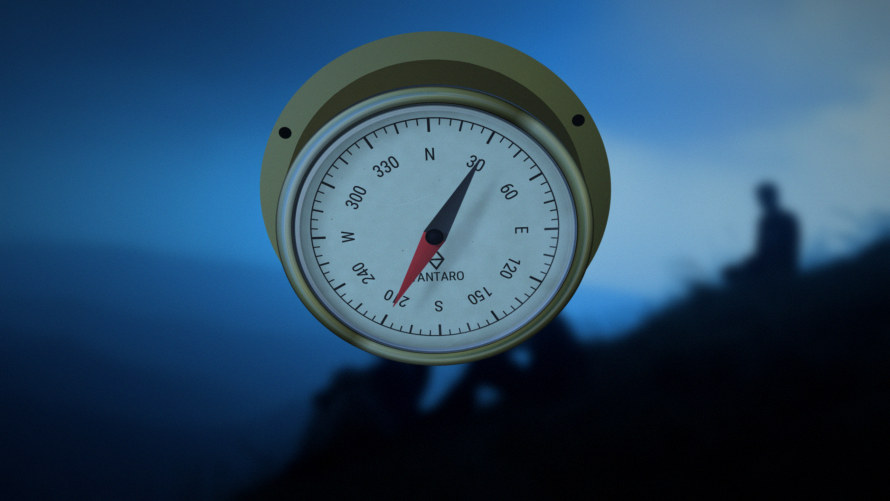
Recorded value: value=210 unit=°
